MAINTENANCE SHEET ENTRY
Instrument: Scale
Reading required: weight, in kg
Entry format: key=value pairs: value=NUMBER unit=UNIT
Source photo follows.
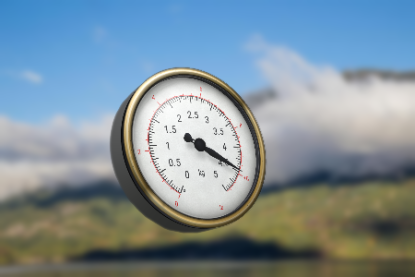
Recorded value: value=4.5 unit=kg
